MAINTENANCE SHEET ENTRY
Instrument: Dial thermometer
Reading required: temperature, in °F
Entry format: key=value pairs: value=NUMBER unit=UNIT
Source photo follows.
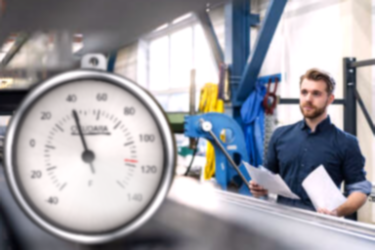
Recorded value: value=40 unit=°F
